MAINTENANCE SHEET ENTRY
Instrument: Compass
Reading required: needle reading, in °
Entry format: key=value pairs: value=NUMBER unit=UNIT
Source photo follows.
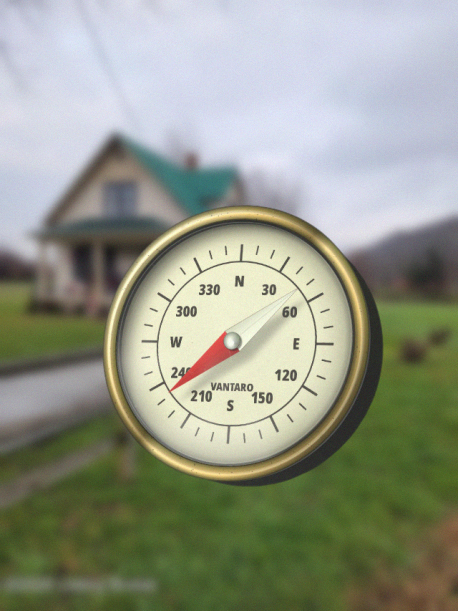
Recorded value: value=230 unit=°
